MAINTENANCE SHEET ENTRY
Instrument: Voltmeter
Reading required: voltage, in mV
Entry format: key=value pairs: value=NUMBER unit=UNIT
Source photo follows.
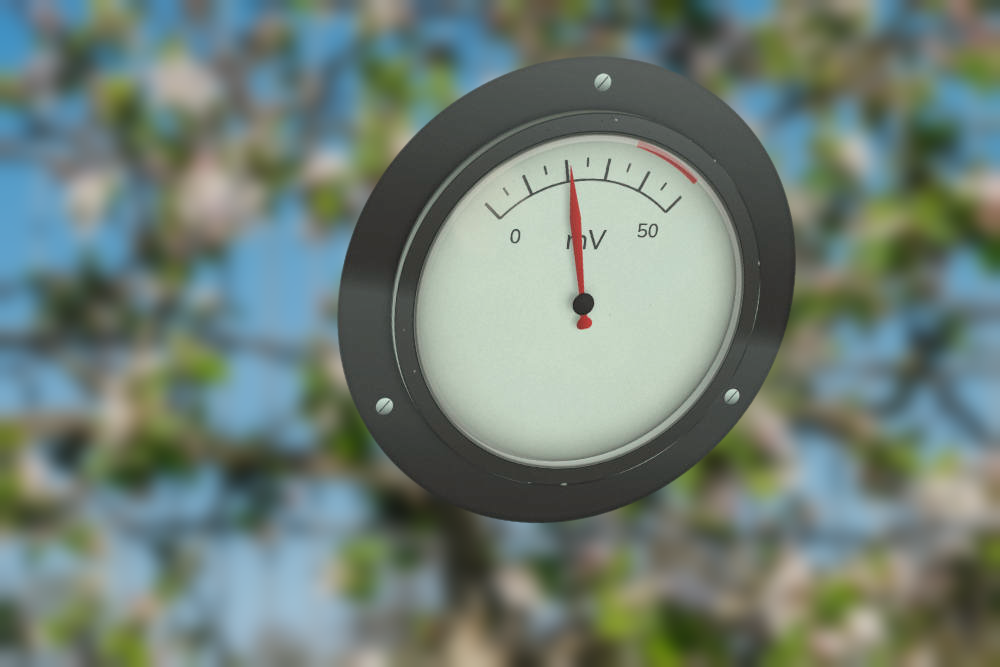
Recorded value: value=20 unit=mV
